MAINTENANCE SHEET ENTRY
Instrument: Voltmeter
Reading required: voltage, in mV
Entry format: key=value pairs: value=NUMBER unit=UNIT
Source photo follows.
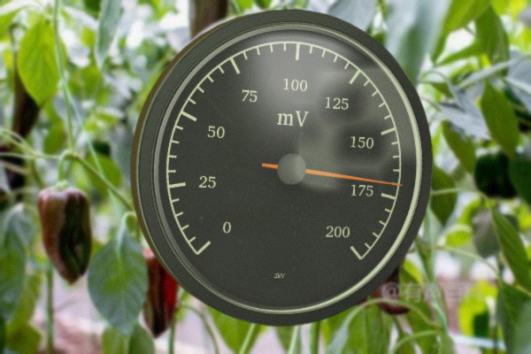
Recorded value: value=170 unit=mV
